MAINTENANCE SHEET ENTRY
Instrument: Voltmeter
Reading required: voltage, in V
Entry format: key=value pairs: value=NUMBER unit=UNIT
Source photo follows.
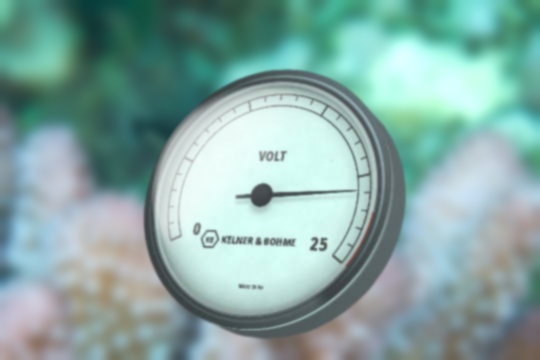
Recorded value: value=21 unit=V
